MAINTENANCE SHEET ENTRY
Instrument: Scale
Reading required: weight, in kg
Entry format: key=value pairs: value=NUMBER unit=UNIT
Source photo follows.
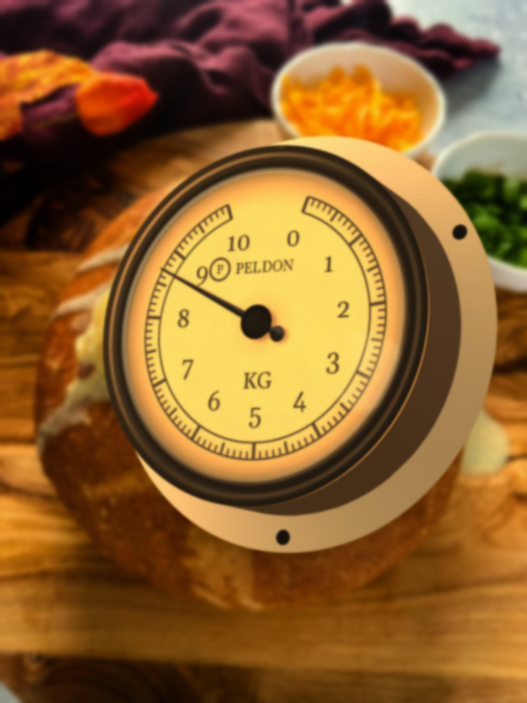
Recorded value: value=8.7 unit=kg
